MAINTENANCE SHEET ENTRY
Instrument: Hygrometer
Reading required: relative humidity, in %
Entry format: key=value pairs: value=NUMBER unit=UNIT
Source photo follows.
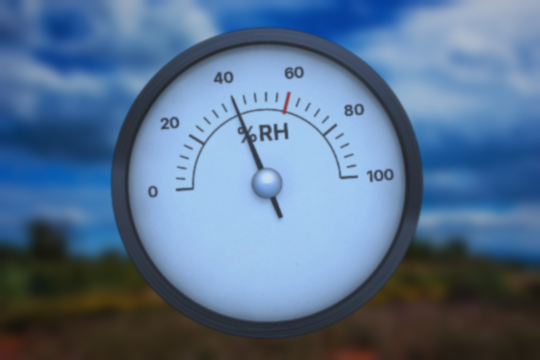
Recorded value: value=40 unit=%
